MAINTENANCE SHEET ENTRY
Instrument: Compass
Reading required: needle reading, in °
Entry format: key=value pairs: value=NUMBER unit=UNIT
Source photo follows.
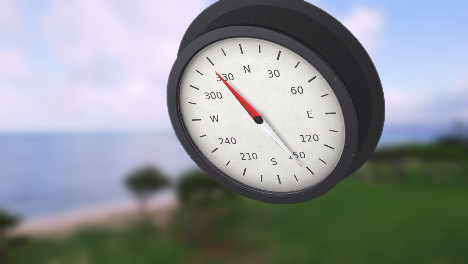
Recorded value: value=330 unit=°
